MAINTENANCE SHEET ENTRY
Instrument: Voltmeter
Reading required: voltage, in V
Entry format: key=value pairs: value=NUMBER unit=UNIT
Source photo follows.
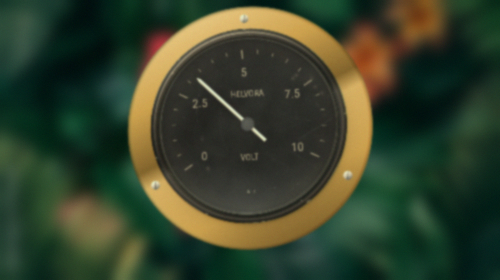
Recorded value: value=3.25 unit=V
